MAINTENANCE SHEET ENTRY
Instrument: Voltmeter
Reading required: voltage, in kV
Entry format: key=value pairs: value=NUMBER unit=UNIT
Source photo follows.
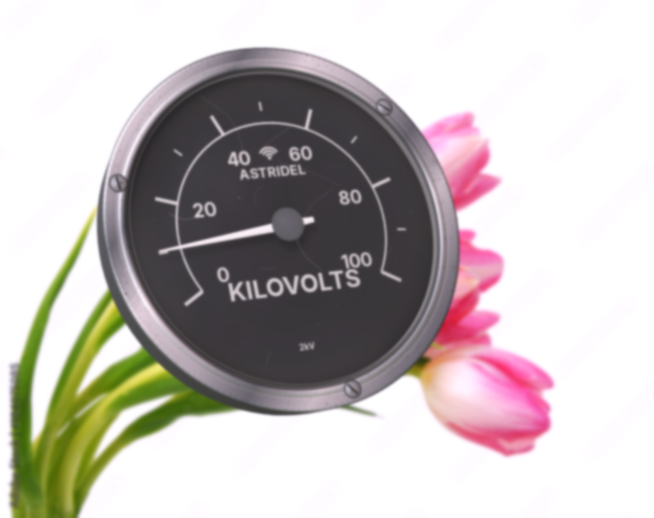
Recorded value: value=10 unit=kV
